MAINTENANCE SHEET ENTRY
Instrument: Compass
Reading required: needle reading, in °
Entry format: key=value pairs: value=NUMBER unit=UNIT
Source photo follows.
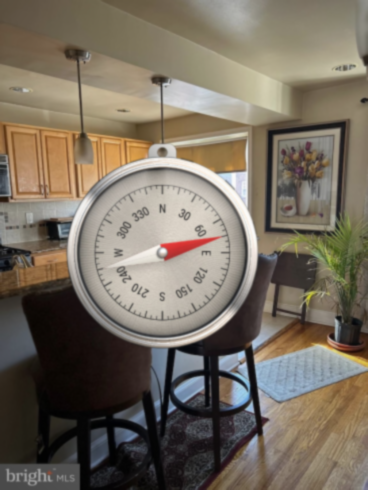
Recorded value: value=75 unit=°
